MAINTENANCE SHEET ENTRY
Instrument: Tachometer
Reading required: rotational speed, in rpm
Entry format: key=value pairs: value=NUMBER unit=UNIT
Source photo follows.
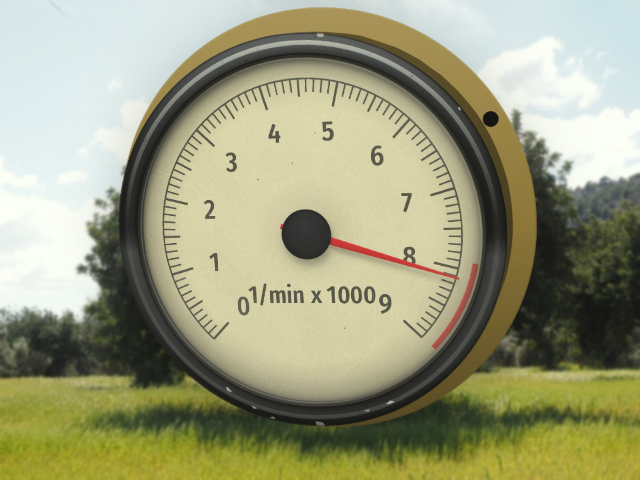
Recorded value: value=8100 unit=rpm
